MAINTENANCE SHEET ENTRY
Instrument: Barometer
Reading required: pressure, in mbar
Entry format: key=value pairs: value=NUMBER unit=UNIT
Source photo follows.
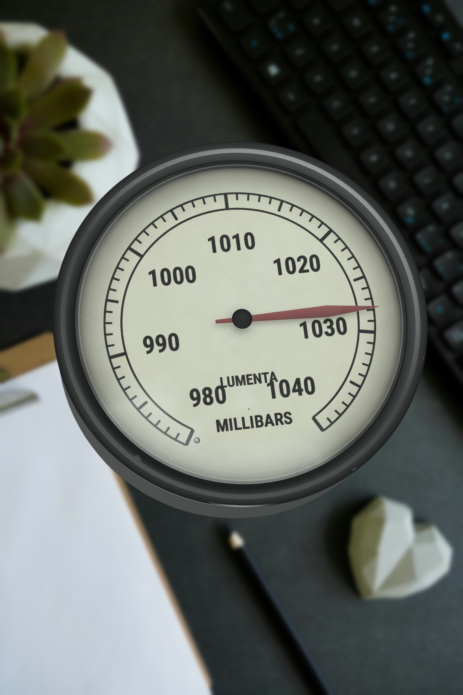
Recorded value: value=1028 unit=mbar
